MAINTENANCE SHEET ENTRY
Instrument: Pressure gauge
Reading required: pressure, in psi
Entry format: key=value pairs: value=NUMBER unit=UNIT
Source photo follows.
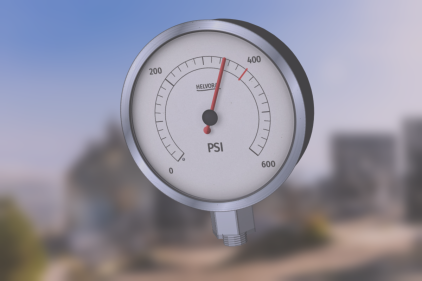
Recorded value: value=350 unit=psi
